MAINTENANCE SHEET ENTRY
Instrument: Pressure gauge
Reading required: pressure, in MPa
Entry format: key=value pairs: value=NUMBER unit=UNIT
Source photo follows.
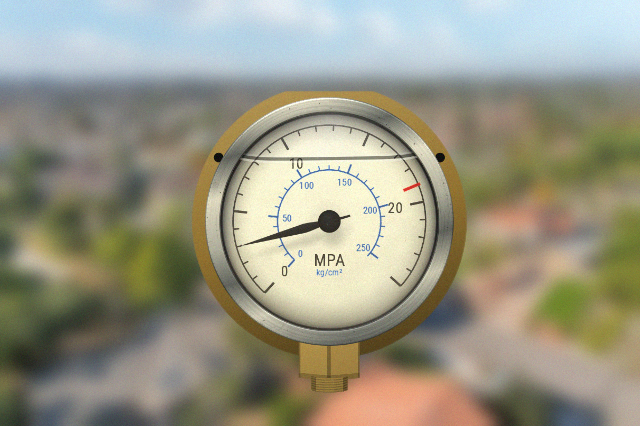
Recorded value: value=3 unit=MPa
